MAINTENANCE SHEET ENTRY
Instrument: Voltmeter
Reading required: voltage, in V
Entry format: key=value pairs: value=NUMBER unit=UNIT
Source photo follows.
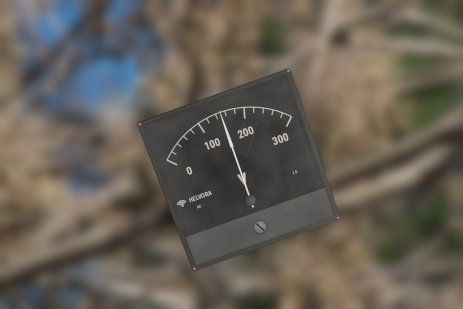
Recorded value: value=150 unit=V
